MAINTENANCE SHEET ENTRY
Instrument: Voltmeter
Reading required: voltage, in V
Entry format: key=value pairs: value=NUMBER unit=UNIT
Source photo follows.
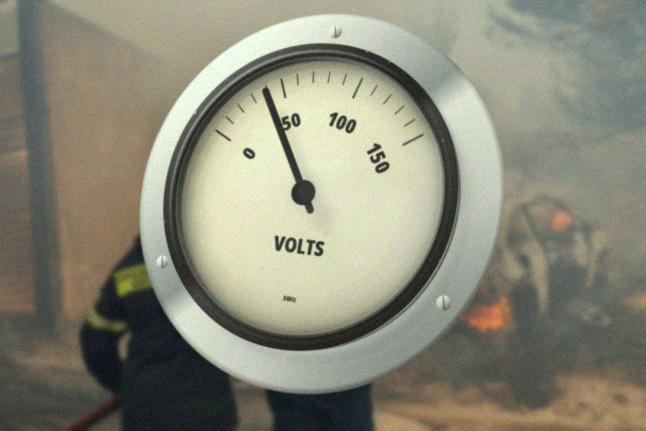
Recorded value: value=40 unit=V
